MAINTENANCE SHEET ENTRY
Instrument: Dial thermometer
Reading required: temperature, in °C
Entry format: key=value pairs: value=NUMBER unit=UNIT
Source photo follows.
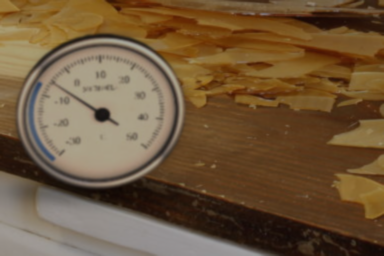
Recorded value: value=-5 unit=°C
